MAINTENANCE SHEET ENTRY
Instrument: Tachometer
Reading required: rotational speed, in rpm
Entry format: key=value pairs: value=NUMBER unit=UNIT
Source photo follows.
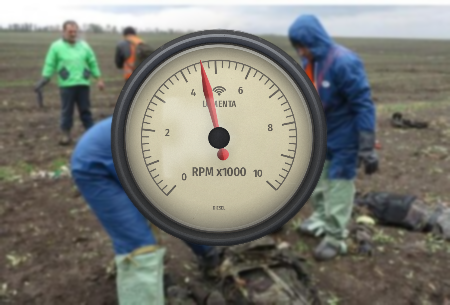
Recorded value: value=4600 unit=rpm
